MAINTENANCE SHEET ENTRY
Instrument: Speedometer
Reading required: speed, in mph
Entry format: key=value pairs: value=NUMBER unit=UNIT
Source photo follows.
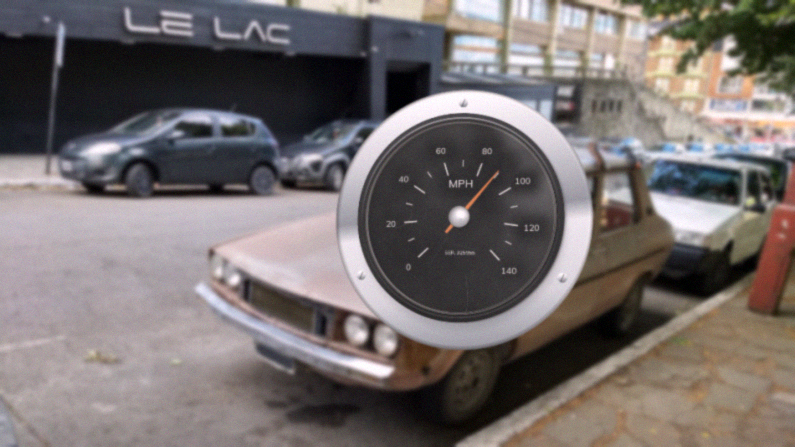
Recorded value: value=90 unit=mph
